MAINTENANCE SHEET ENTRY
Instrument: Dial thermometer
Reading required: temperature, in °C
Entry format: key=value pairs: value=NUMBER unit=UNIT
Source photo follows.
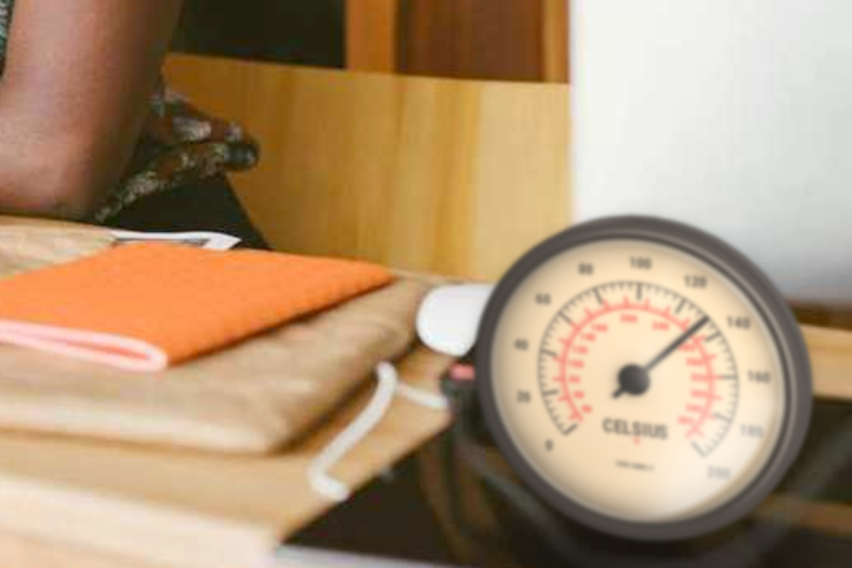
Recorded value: value=132 unit=°C
